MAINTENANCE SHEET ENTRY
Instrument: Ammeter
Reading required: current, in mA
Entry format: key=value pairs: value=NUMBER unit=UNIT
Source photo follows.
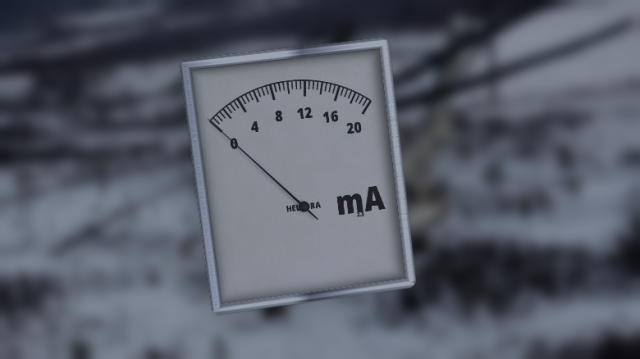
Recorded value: value=0 unit=mA
